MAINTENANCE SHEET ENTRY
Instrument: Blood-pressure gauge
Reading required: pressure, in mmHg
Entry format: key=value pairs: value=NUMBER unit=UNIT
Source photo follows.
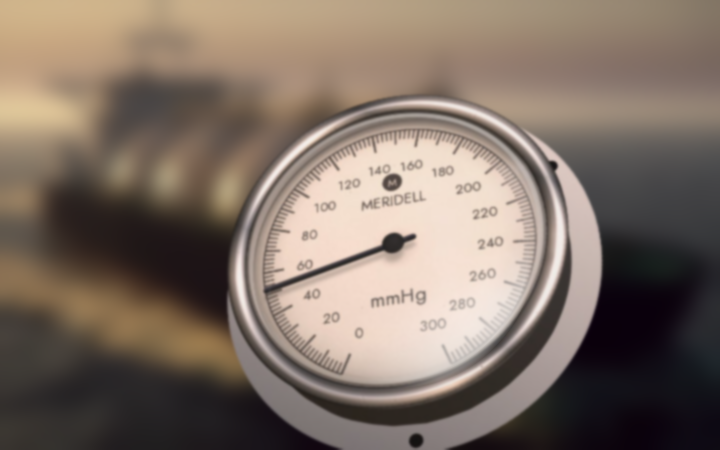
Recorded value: value=50 unit=mmHg
